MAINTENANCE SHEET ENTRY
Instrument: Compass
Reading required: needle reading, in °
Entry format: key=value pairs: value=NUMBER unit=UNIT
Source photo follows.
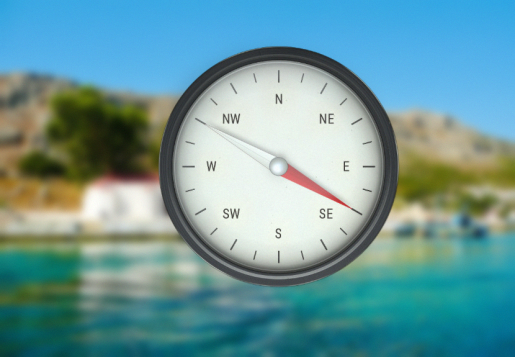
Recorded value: value=120 unit=°
